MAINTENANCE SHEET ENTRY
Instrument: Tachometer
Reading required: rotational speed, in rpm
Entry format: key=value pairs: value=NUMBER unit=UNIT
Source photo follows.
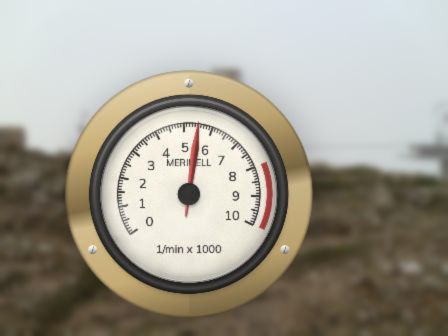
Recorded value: value=5500 unit=rpm
